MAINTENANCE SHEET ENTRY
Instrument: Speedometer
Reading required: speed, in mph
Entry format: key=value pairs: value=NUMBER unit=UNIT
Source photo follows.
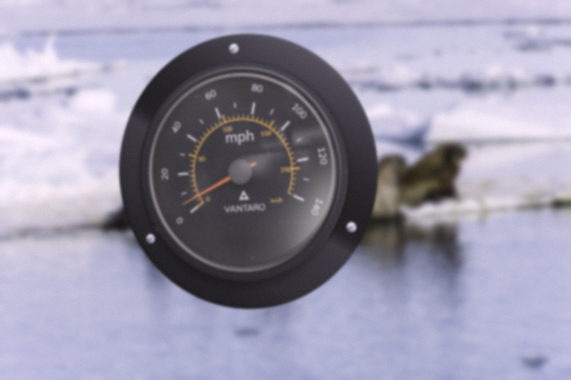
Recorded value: value=5 unit=mph
